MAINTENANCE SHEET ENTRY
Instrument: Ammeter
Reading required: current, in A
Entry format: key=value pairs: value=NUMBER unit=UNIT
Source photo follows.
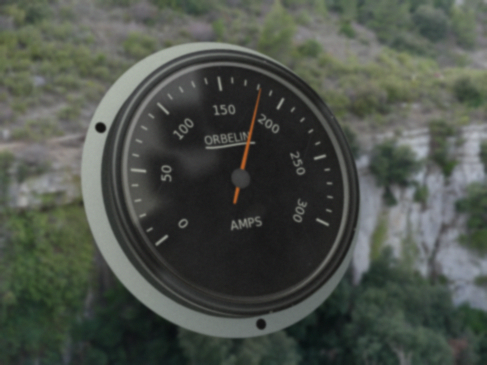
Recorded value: value=180 unit=A
